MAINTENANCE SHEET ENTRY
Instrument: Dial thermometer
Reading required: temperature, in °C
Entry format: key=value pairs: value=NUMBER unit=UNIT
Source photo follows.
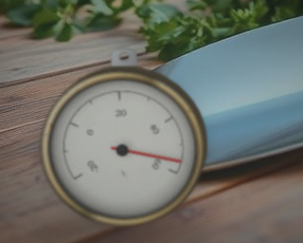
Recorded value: value=55 unit=°C
